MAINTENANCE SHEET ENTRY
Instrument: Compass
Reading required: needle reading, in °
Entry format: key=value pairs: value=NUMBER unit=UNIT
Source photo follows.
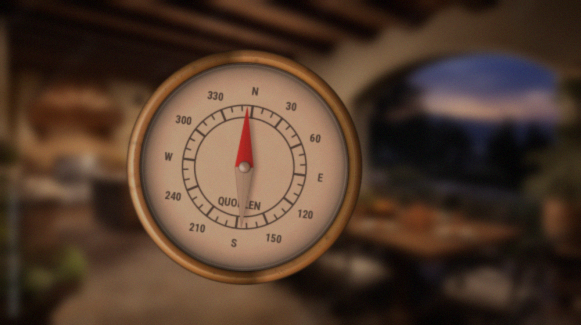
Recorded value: value=355 unit=°
